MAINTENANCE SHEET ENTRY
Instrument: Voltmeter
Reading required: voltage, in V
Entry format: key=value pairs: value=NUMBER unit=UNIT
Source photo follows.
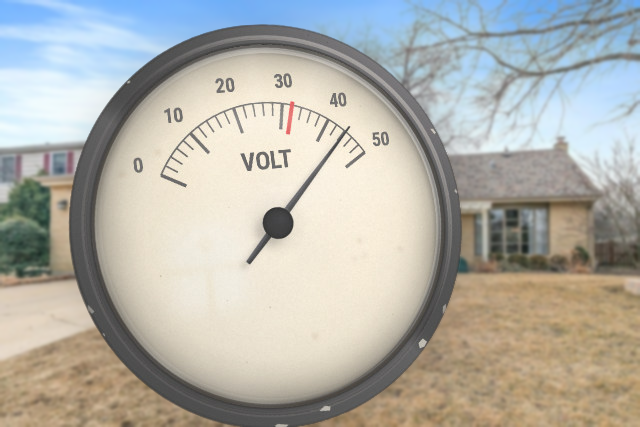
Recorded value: value=44 unit=V
